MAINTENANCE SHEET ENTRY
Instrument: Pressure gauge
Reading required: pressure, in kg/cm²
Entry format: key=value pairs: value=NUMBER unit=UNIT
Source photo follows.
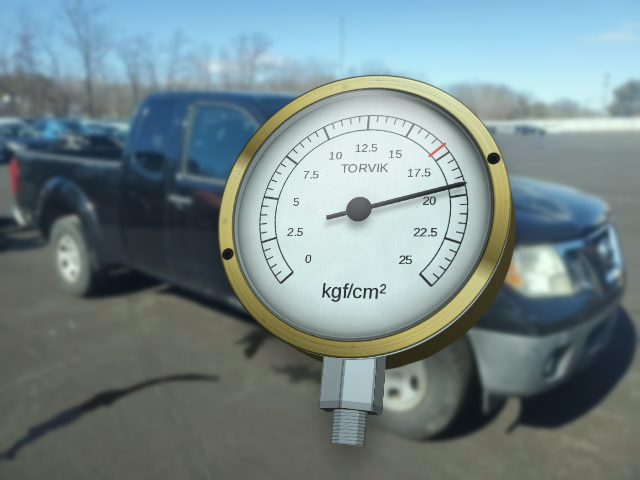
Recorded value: value=19.5 unit=kg/cm²
